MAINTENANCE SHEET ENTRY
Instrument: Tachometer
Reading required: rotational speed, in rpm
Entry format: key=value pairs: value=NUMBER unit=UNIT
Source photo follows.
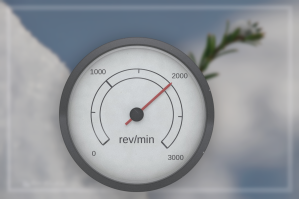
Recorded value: value=2000 unit=rpm
